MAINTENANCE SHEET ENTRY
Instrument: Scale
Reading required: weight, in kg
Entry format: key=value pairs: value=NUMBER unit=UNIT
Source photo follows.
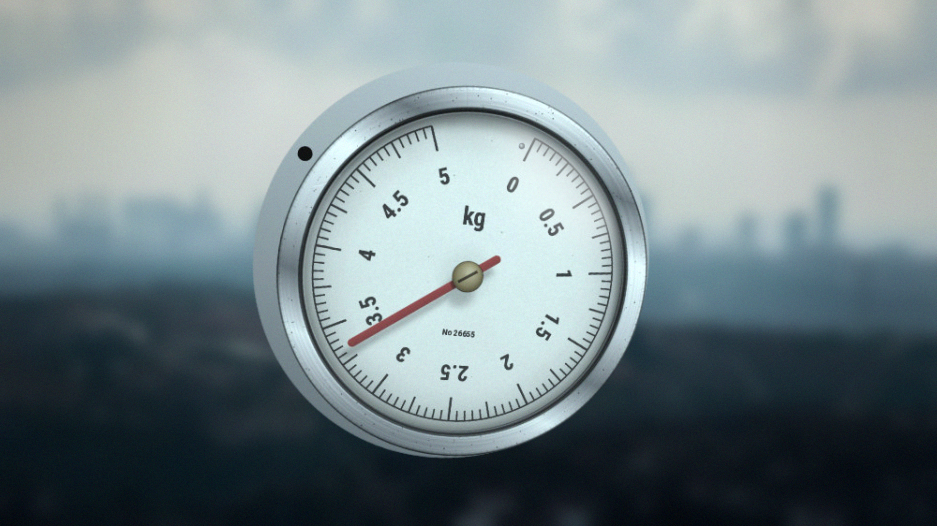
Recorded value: value=3.35 unit=kg
